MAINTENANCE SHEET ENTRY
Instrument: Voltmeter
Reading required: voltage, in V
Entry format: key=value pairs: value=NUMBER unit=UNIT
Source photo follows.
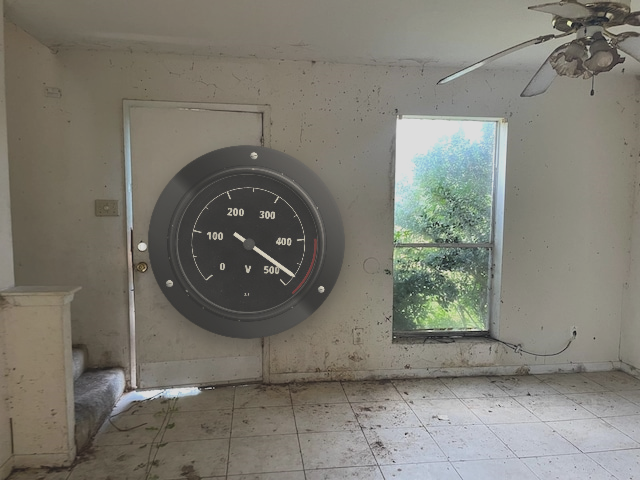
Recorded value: value=475 unit=V
